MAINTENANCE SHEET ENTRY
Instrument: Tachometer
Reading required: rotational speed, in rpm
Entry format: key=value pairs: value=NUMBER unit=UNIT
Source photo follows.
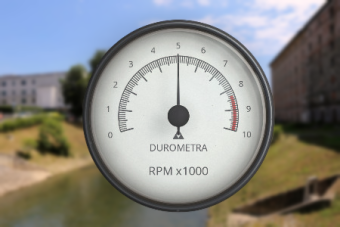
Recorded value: value=5000 unit=rpm
